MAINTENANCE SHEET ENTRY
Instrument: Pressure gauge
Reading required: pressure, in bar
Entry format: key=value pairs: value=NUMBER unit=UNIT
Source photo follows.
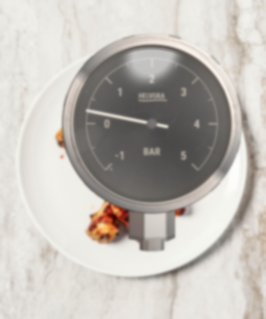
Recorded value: value=0.25 unit=bar
